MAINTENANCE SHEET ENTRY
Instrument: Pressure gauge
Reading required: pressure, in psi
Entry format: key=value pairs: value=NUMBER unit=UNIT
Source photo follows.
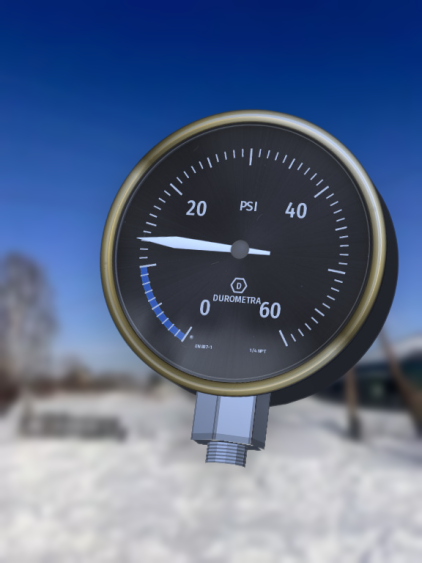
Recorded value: value=13 unit=psi
